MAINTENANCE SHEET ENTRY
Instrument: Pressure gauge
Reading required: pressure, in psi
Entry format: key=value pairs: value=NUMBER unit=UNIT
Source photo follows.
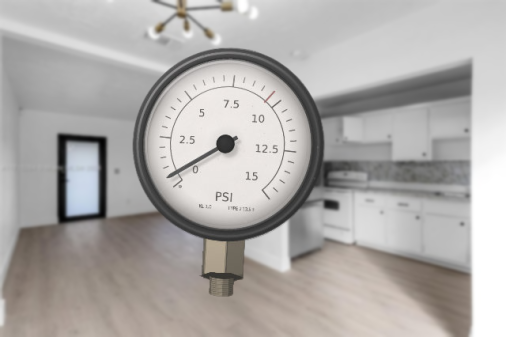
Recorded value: value=0.5 unit=psi
